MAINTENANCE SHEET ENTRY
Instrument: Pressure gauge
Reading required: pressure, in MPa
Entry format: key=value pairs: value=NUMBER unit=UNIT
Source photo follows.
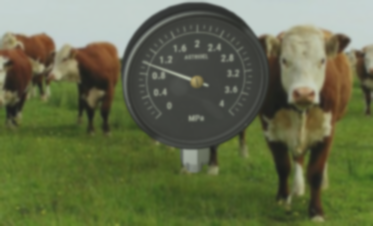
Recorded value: value=1 unit=MPa
